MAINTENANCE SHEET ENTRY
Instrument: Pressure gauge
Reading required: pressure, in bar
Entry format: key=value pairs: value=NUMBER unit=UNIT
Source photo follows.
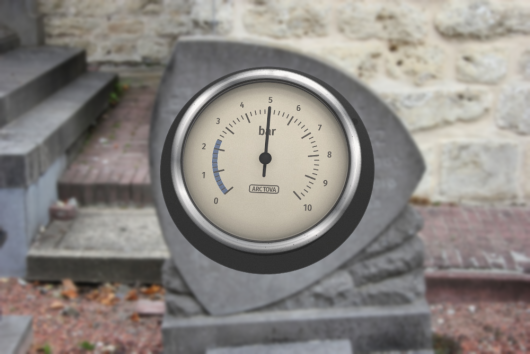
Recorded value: value=5 unit=bar
